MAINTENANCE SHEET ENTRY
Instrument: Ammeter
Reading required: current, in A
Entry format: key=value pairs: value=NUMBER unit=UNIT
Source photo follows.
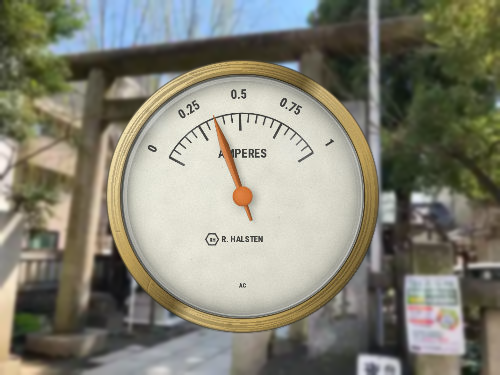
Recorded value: value=0.35 unit=A
